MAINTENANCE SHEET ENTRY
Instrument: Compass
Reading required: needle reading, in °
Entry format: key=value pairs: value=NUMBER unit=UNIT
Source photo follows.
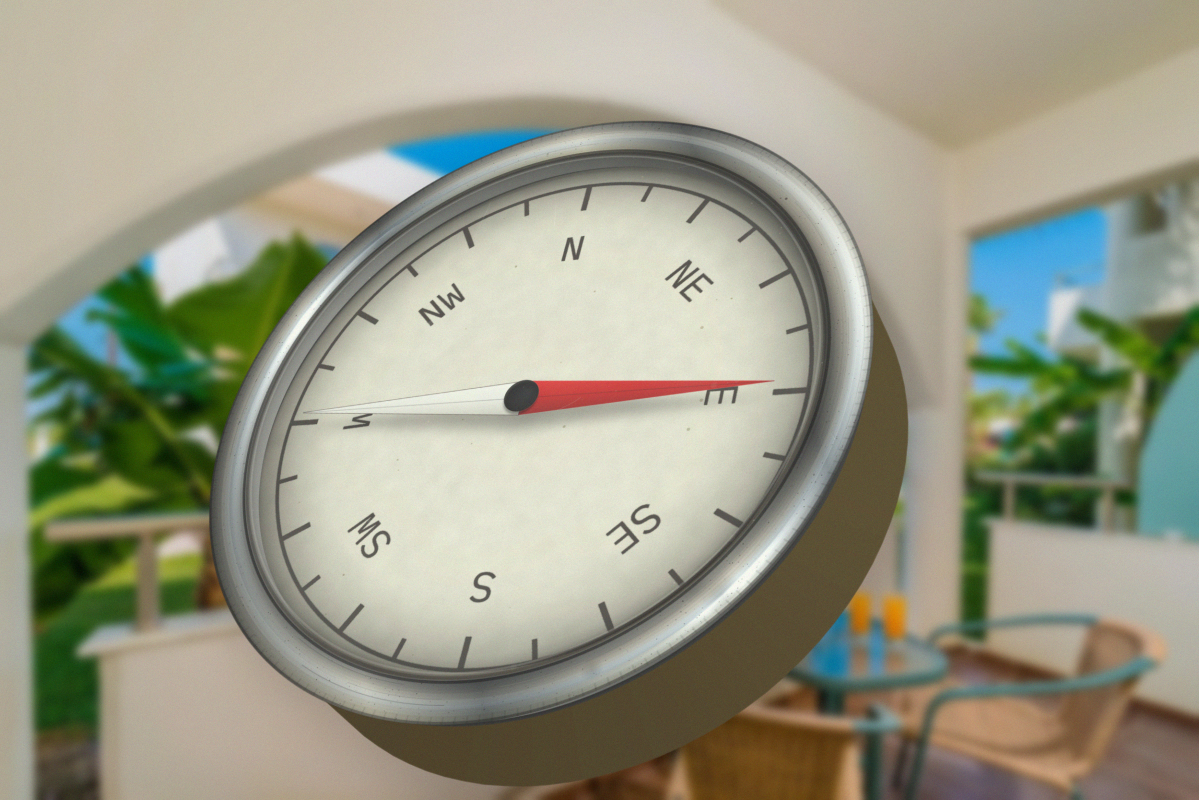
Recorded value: value=90 unit=°
